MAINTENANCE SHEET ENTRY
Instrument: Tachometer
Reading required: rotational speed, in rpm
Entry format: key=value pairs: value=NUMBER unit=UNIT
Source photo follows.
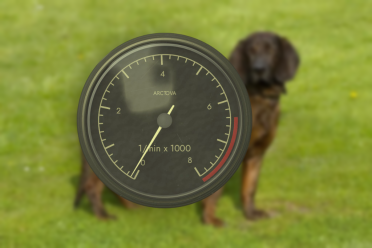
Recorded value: value=100 unit=rpm
